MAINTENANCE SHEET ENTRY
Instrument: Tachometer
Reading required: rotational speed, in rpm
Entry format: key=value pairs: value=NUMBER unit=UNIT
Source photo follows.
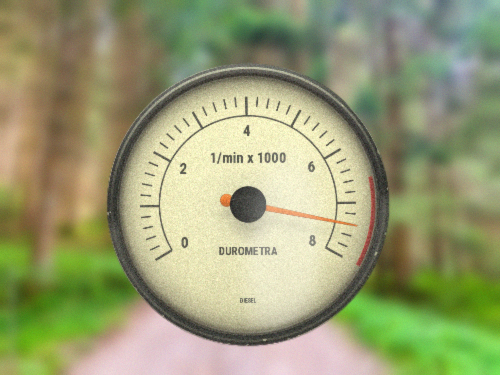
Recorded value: value=7400 unit=rpm
